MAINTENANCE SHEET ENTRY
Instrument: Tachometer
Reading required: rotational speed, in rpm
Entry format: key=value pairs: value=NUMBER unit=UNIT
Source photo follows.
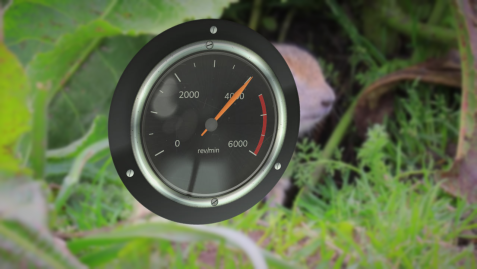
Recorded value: value=4000 unit=rpm
